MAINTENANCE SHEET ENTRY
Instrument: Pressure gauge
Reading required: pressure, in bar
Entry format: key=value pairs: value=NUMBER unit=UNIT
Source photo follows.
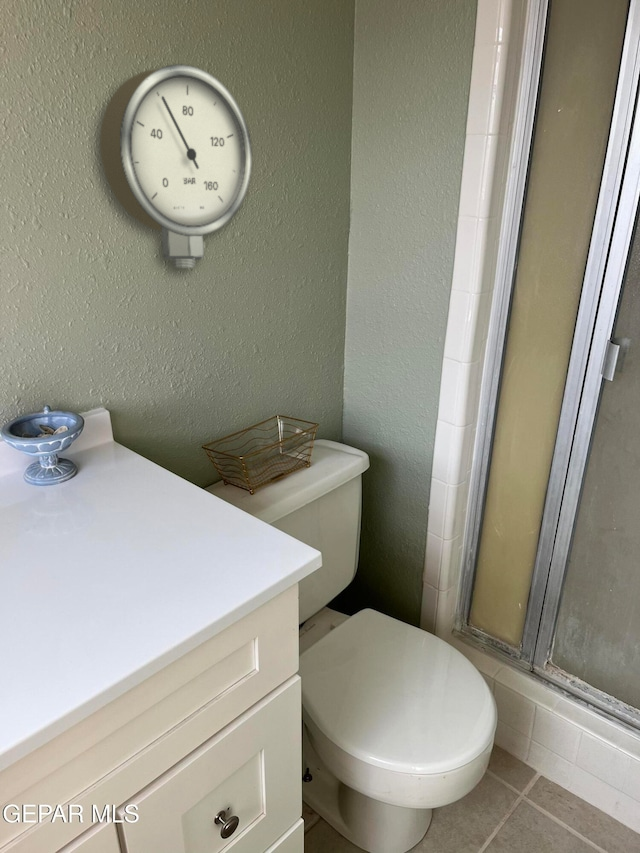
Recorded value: value=60 unit=bar
